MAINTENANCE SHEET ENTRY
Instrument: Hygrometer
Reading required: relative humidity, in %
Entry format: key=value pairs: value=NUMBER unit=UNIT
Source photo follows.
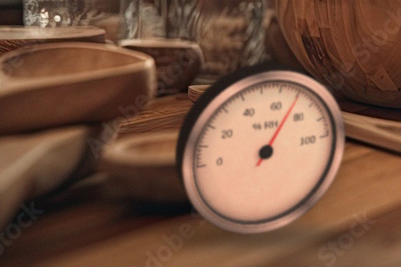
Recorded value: value=70 unit=%
